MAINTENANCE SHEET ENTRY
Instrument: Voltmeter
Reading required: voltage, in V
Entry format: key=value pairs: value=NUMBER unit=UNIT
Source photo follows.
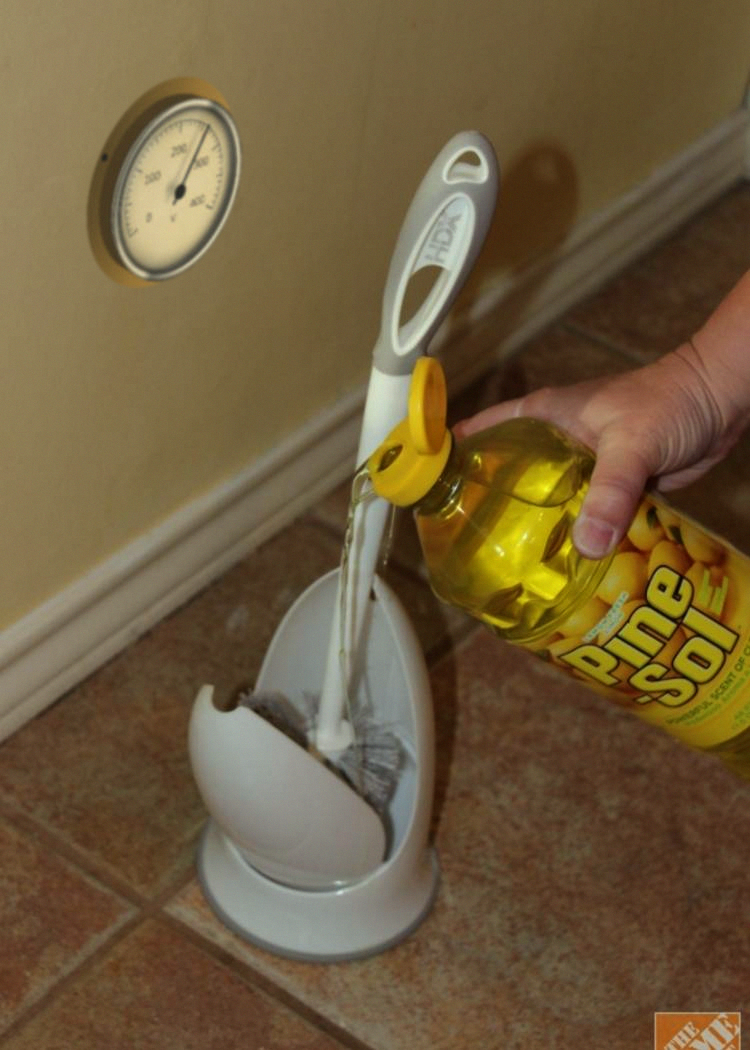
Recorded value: value=250 unit=V
